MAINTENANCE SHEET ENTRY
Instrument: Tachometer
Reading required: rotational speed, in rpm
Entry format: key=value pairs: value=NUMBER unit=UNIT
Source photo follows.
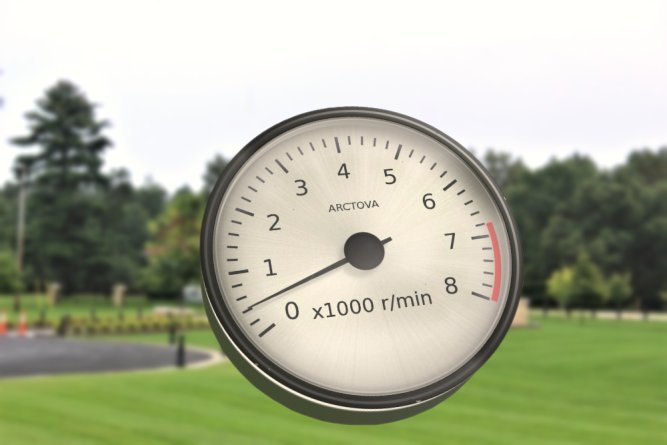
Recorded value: value=400 unit=rpm
